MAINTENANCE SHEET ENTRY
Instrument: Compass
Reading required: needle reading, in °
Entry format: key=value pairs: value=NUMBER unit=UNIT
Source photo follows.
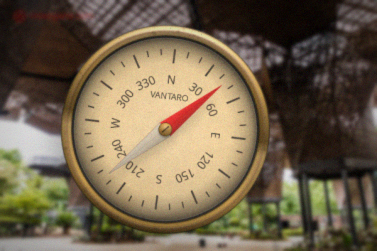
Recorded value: value=45 unit=°
